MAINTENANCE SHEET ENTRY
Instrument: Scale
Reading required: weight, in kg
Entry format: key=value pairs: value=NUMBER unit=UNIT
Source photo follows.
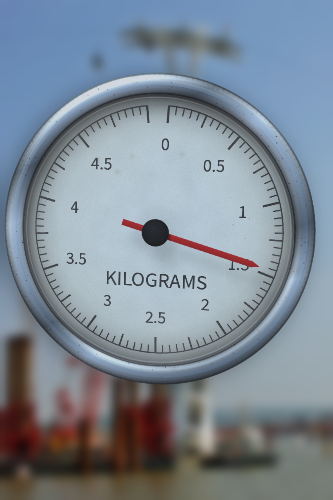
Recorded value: value=1.45 unit=kg
